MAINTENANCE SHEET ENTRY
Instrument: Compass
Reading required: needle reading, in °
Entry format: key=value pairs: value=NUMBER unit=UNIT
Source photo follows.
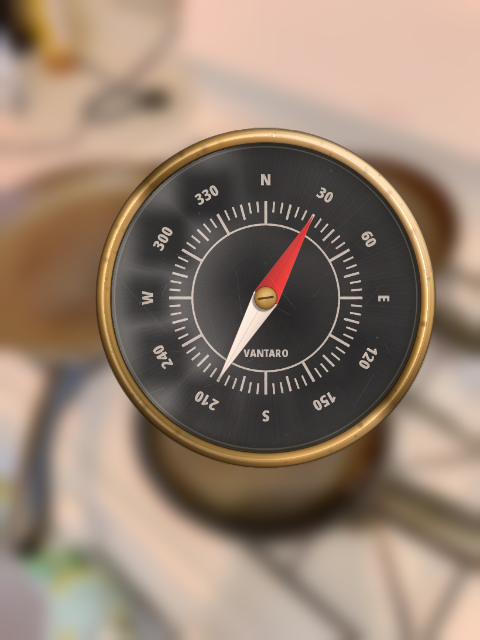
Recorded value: value=30 unit=°
